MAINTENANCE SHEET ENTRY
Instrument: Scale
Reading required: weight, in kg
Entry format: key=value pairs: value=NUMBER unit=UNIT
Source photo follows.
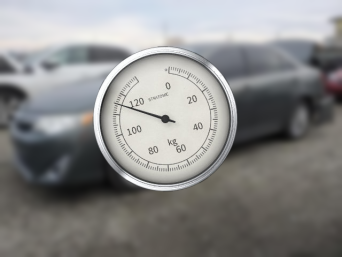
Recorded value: value=115 unit=kg
